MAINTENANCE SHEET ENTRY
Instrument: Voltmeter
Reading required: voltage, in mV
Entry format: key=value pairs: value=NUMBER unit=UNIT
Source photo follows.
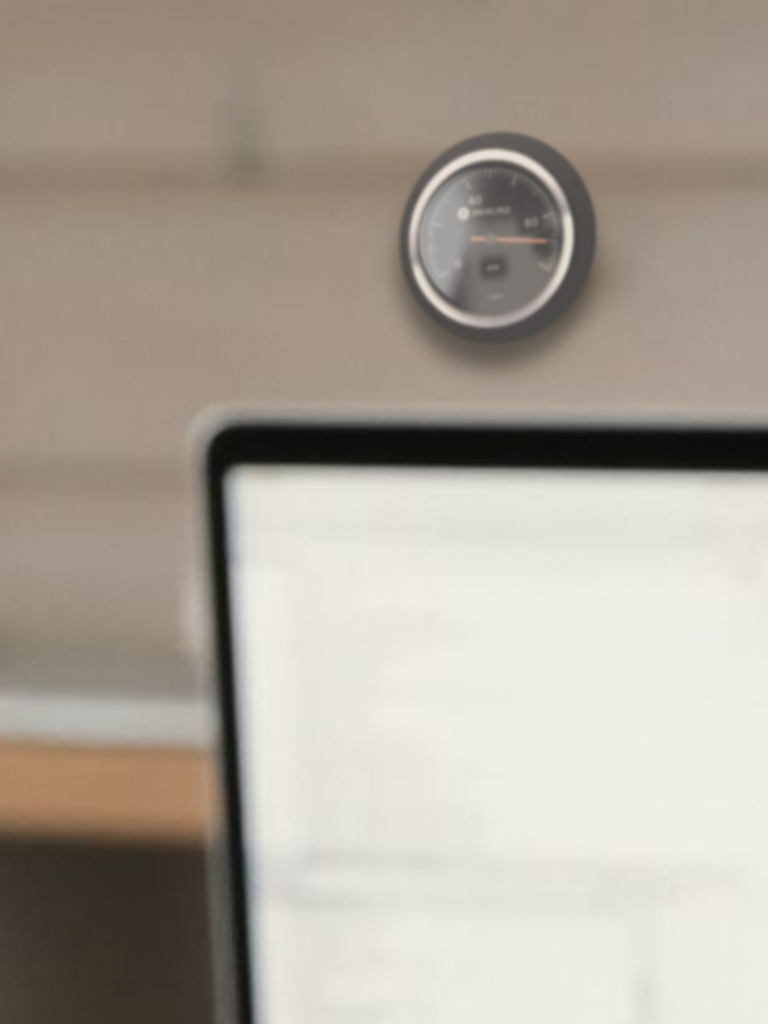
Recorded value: value=90 unit=mV
